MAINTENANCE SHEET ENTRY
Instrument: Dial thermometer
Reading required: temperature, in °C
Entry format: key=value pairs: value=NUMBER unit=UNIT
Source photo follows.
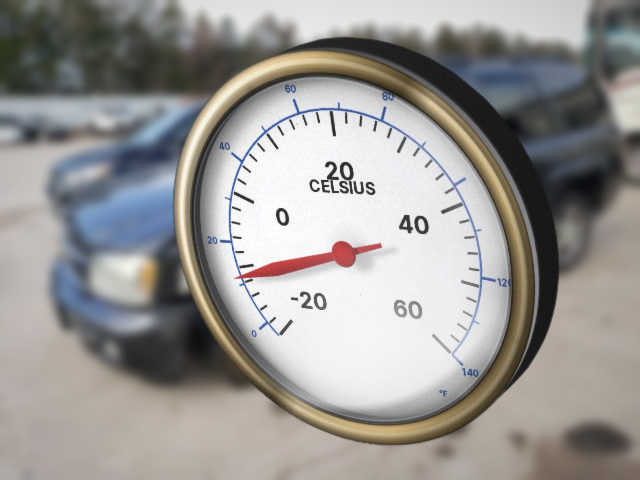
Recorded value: value=-11 unit=°C
